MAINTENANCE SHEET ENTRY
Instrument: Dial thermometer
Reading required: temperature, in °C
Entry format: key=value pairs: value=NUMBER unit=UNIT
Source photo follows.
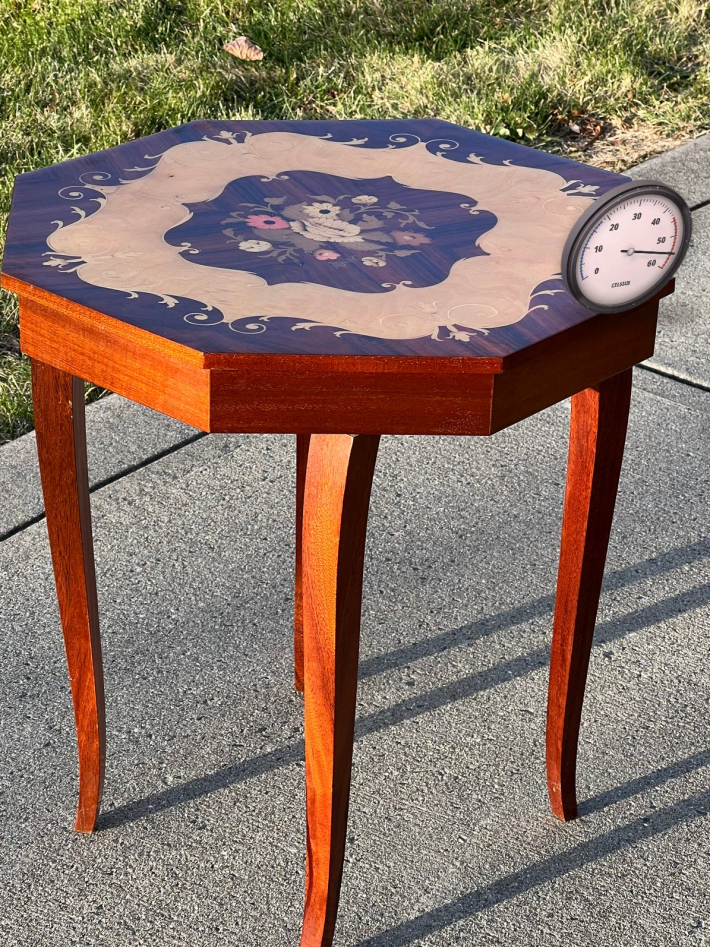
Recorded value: value=55 unit=°C
